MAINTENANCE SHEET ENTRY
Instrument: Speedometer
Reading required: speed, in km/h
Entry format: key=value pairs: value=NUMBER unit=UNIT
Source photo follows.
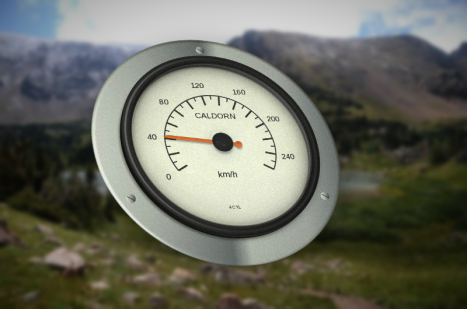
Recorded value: value=40 unit=km/h
